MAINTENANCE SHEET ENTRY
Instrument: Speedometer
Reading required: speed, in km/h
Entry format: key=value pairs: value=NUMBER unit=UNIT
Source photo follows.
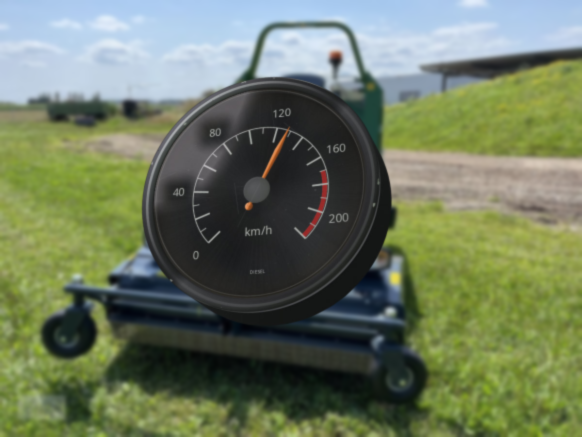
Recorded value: value=130 unit=km/h
